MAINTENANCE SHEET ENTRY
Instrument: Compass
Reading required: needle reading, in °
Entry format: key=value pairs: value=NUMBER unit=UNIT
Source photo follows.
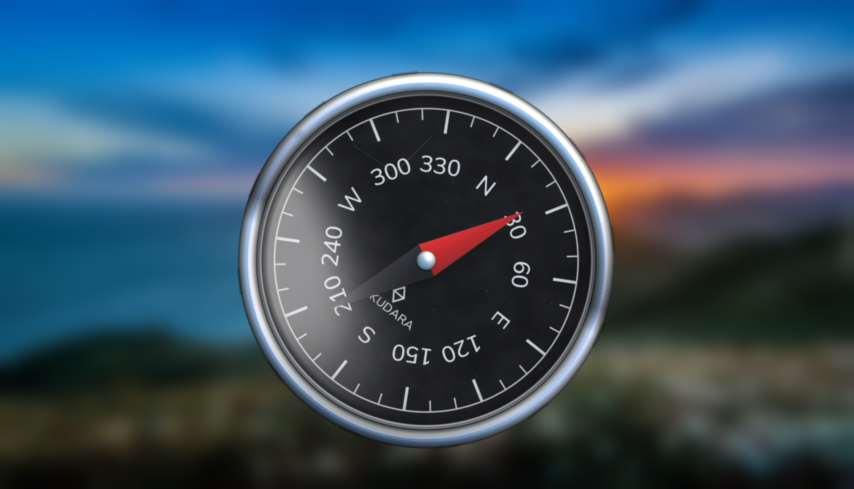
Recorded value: value=25 unit=°
